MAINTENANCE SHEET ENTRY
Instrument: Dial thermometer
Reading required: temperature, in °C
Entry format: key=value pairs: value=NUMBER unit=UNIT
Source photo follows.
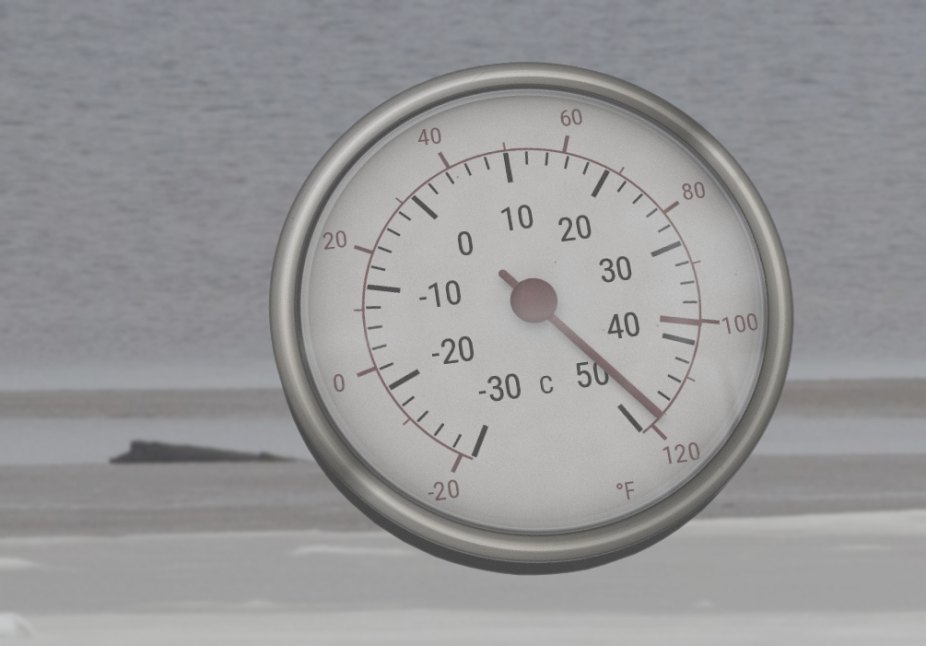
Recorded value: value=48 unit=°C
